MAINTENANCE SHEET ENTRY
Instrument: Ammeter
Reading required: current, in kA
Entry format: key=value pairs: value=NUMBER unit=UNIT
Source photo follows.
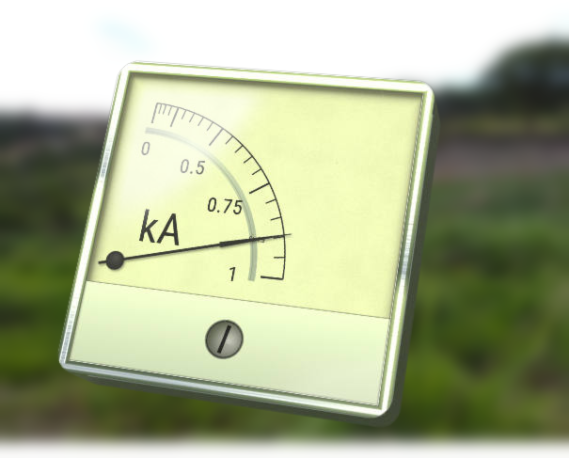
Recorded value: value=0.9 unit=kA
